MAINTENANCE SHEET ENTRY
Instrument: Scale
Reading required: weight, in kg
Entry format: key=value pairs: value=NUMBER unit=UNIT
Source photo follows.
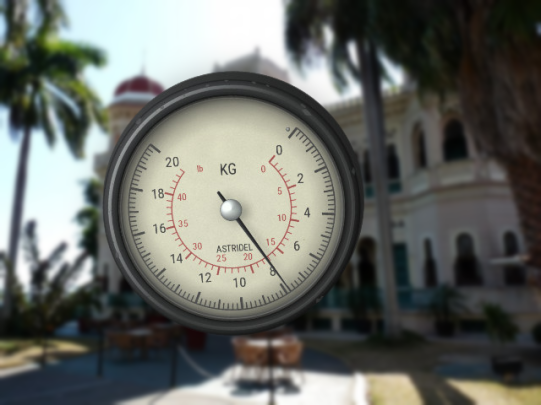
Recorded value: value=7.8 unit=kg
